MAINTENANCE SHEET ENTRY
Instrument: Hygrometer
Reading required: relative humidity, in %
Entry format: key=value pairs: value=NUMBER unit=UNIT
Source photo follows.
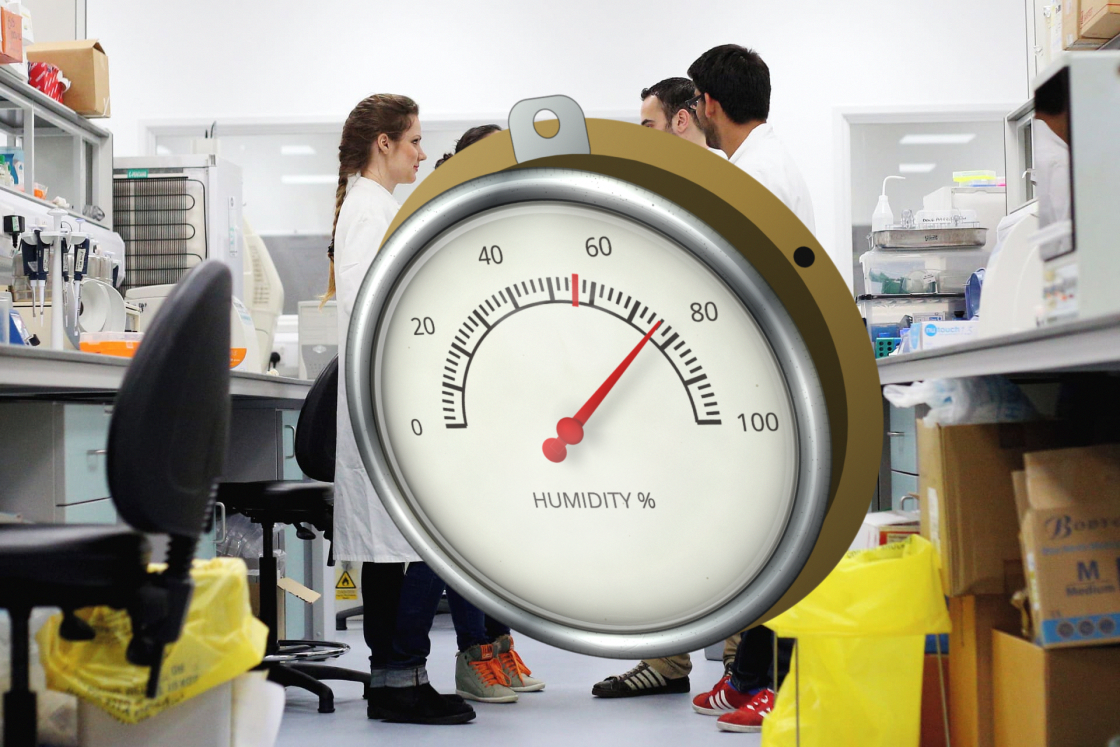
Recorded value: value=76 unit=%
